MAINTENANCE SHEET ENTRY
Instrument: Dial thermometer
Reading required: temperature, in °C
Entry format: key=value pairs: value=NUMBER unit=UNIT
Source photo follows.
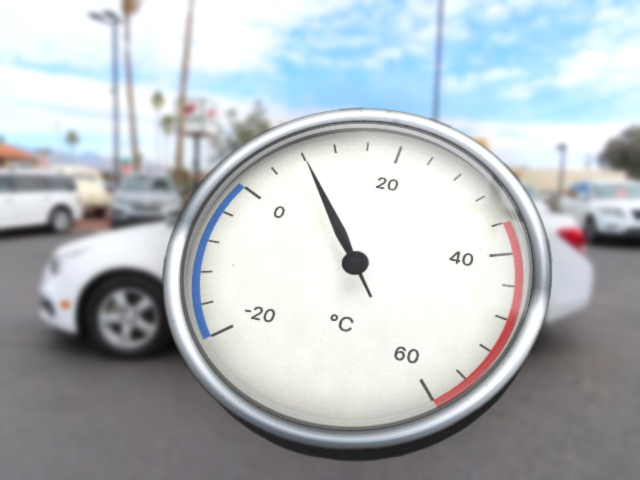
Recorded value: value=8 unit=°C
